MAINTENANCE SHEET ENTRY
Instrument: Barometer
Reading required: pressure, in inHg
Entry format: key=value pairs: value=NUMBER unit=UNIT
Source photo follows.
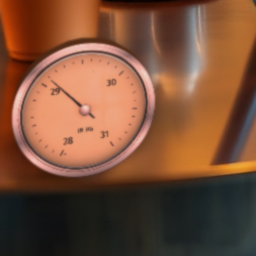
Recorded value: value=29.1 unit=inHg
